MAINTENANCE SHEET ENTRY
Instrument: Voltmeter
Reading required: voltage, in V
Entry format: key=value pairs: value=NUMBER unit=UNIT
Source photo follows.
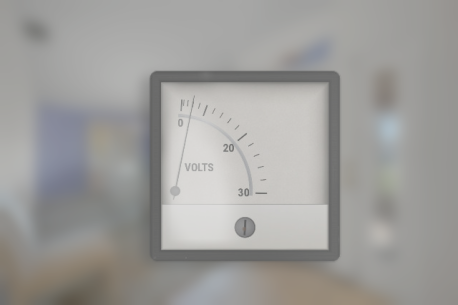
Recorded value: value=6 unit=V
